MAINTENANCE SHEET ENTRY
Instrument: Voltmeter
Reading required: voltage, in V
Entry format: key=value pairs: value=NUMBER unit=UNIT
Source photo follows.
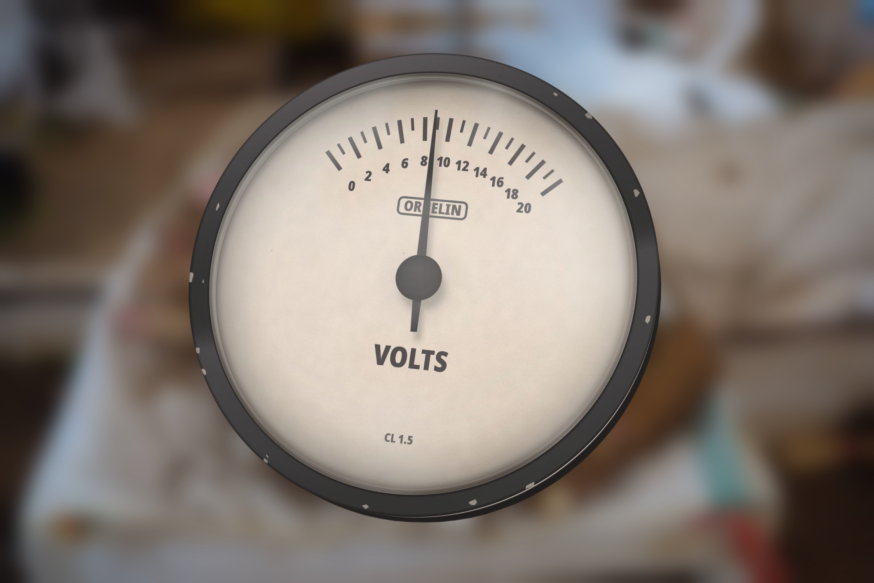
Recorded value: value=9 unit=V
